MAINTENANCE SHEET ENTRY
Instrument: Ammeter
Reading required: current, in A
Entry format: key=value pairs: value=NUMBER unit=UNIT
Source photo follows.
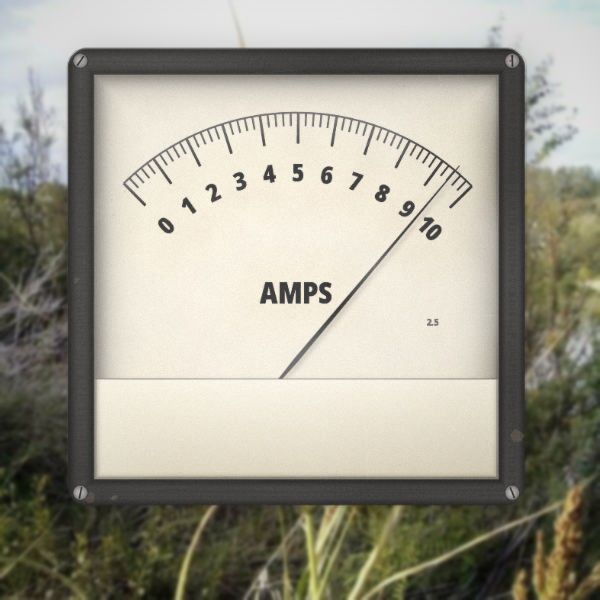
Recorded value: value=9.4 unit=A
